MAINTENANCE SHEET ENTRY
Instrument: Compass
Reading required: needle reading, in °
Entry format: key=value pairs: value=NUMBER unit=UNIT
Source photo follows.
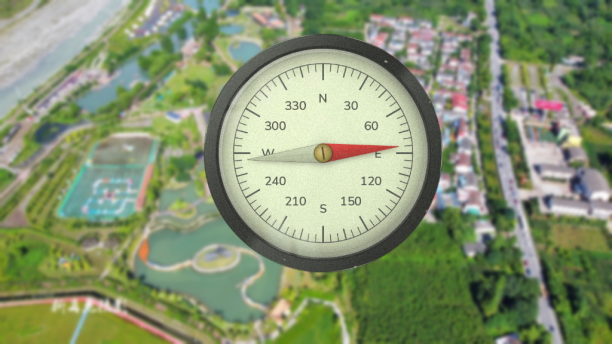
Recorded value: value=85 unit=°
